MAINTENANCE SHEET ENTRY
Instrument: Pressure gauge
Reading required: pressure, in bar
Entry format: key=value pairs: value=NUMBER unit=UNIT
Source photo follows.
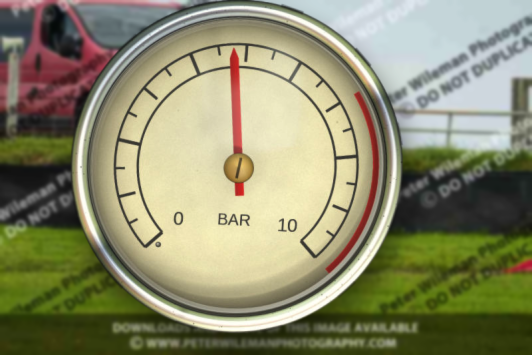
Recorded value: value=4.75 unit=bar
